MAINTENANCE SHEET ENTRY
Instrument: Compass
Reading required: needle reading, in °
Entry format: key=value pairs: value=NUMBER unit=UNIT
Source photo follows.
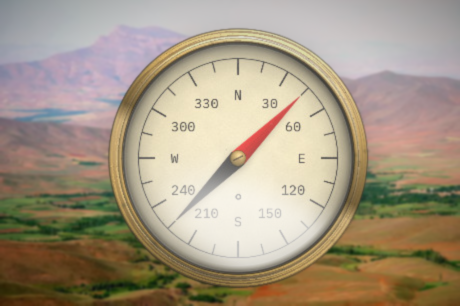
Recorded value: value=45 unit=°
